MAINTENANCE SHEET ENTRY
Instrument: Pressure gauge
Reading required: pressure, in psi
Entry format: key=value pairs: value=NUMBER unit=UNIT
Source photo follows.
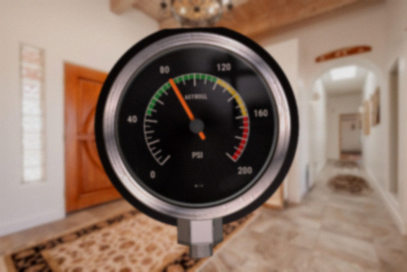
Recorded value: value=80 unit=psi
